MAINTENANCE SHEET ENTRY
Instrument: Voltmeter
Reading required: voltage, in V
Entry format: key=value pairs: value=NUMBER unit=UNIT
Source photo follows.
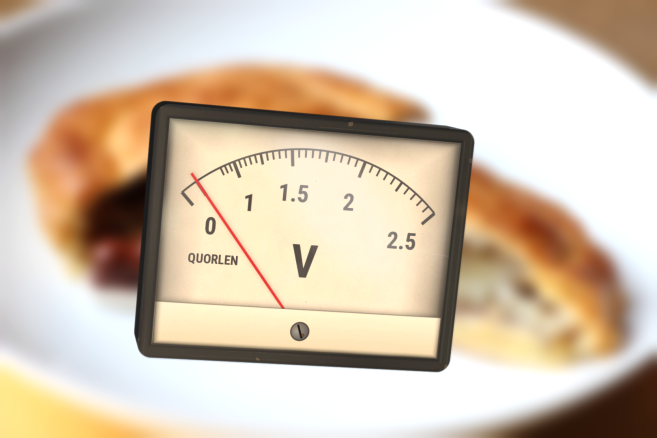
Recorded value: value=0.5 unit=V
